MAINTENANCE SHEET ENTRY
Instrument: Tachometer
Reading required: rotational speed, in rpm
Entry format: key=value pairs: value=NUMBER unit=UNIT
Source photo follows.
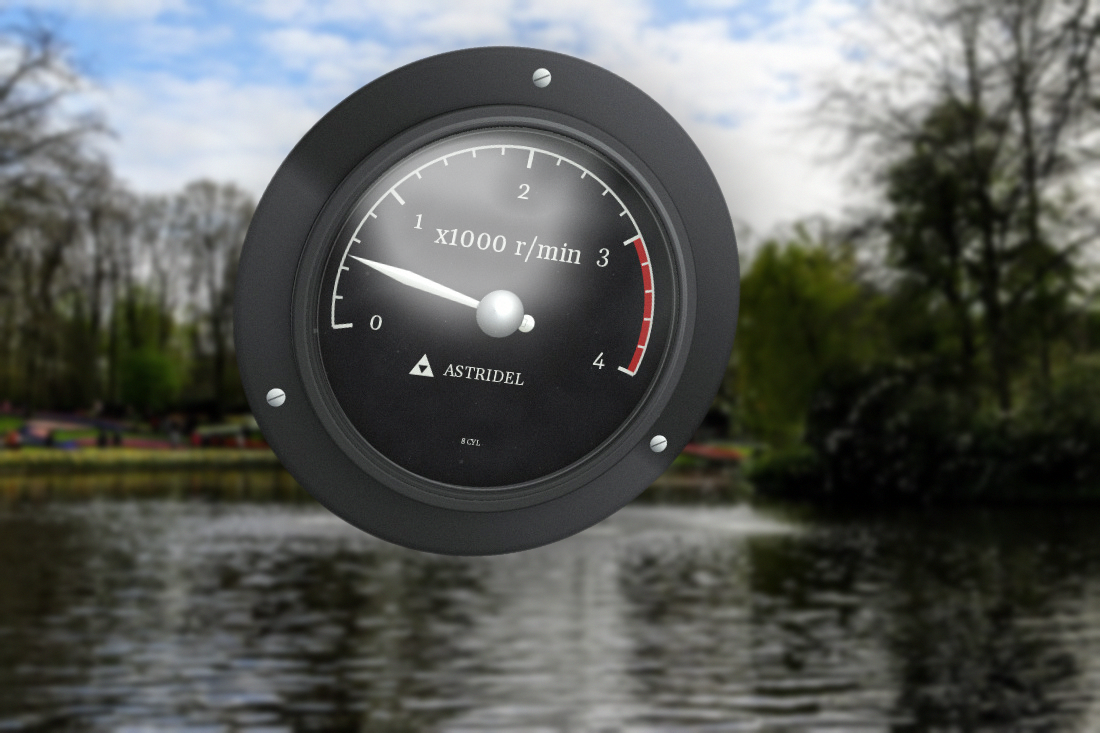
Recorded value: value=500 unit=rpm
